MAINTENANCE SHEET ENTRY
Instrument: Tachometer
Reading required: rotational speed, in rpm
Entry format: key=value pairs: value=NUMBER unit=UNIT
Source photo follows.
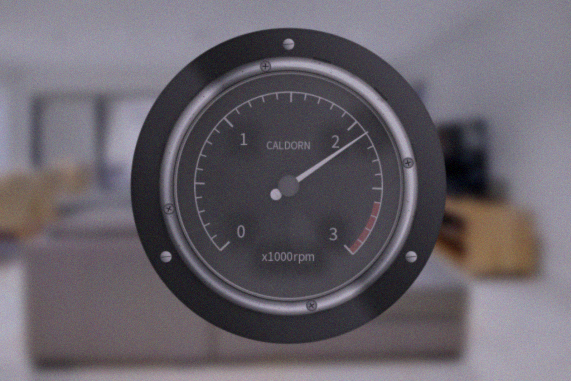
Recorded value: value=2100 unit=rpm
